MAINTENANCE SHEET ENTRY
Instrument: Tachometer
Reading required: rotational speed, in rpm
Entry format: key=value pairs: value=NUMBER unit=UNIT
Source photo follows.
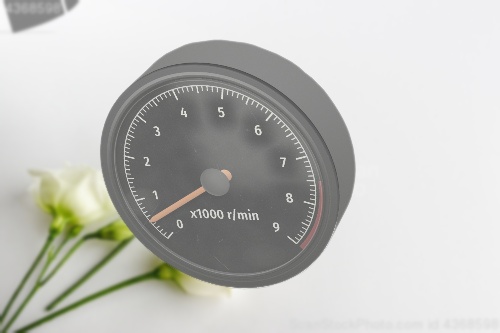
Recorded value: value=500 unit=rpm
